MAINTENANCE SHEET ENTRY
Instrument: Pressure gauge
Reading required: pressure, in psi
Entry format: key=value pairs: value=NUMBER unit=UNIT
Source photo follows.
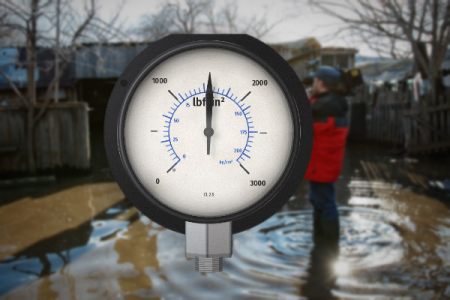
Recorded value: value=1500 unit=psi
